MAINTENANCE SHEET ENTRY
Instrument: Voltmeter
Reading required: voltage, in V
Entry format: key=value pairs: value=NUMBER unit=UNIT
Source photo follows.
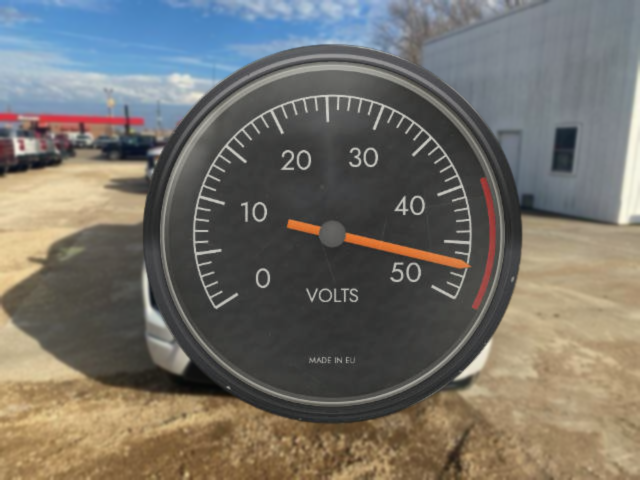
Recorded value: value=47 unit=V
